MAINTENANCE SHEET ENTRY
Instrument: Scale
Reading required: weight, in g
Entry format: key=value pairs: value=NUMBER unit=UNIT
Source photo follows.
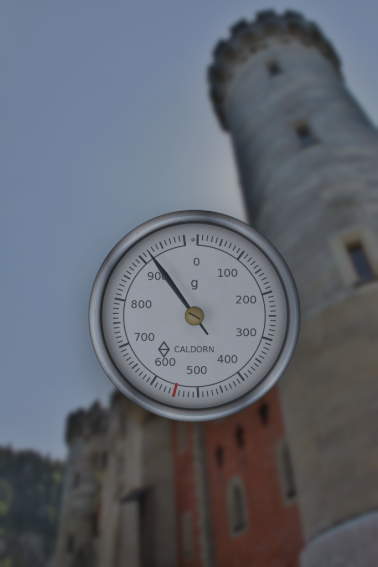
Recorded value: value=920 unit=g
